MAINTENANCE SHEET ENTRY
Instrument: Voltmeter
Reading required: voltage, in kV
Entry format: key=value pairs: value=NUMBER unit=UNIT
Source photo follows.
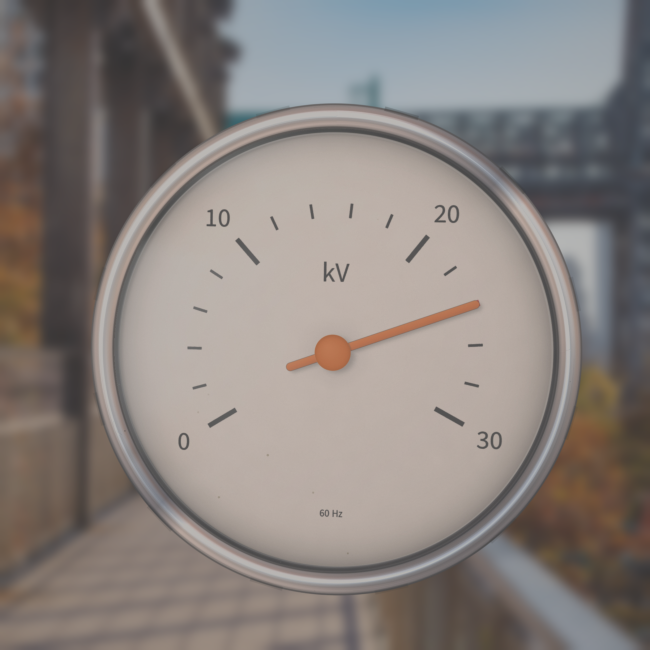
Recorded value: value=24 unit=kV
